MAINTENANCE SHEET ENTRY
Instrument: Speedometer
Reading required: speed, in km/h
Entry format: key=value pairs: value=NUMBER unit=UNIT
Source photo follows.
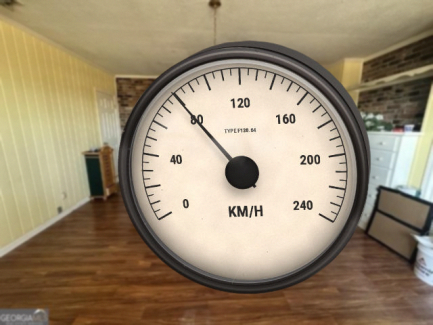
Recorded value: value=80 unit=km/h
